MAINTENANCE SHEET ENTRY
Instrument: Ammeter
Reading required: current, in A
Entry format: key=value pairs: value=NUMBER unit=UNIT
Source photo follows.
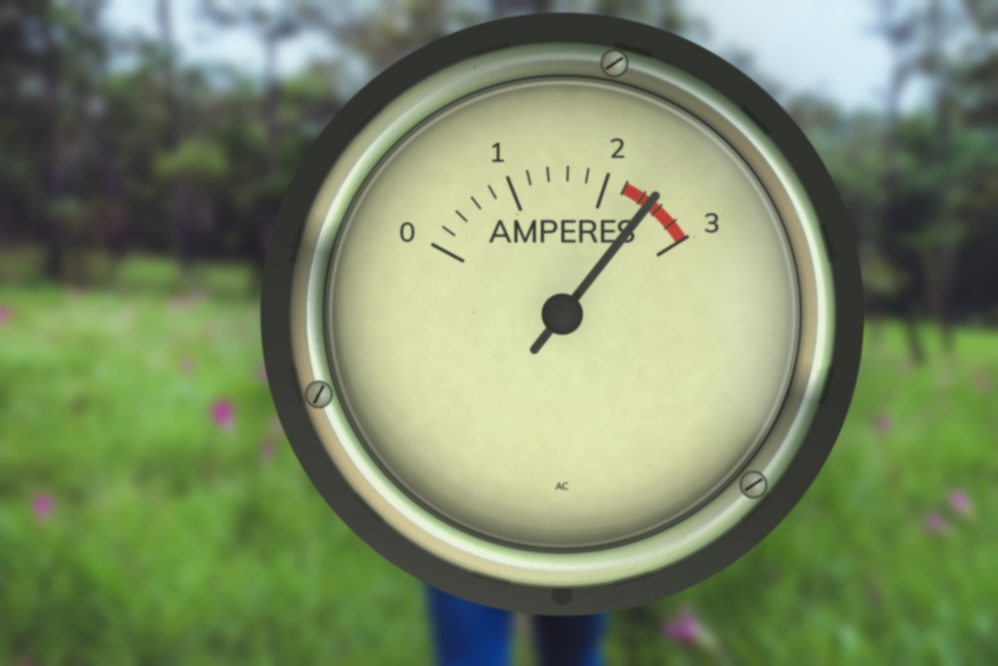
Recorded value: value=2.5 unit=A
